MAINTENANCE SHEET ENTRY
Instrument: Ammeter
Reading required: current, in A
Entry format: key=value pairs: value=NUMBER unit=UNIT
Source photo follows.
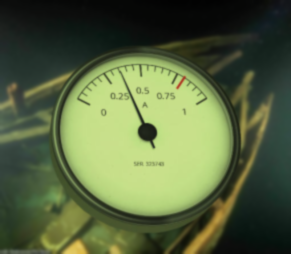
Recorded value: value=0.35 unit=A
